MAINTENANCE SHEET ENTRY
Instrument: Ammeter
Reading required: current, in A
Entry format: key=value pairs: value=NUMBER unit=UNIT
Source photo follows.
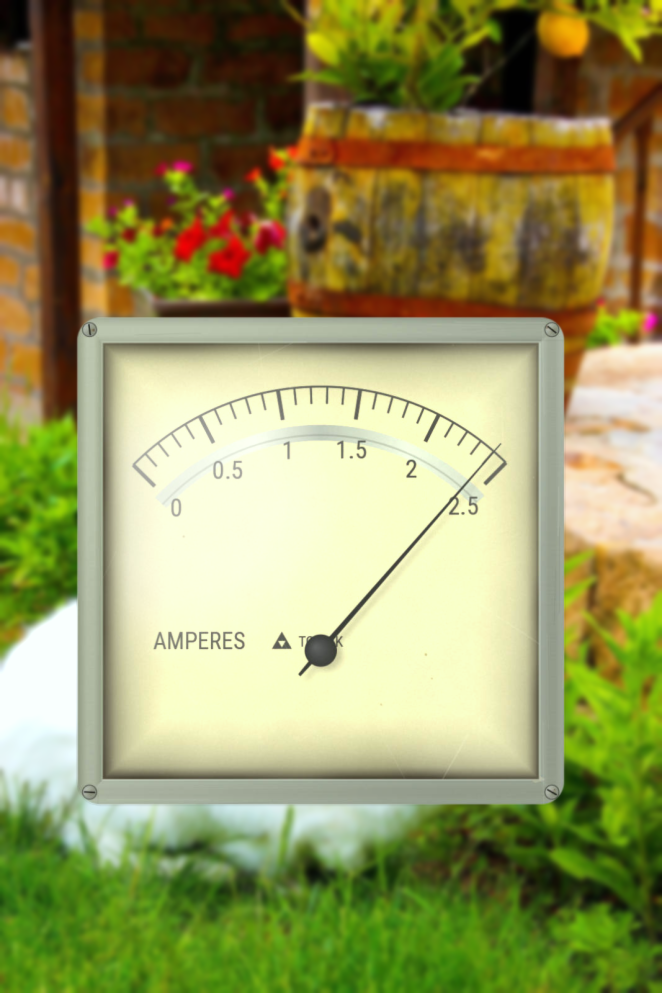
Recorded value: value=2.4 unit=A
